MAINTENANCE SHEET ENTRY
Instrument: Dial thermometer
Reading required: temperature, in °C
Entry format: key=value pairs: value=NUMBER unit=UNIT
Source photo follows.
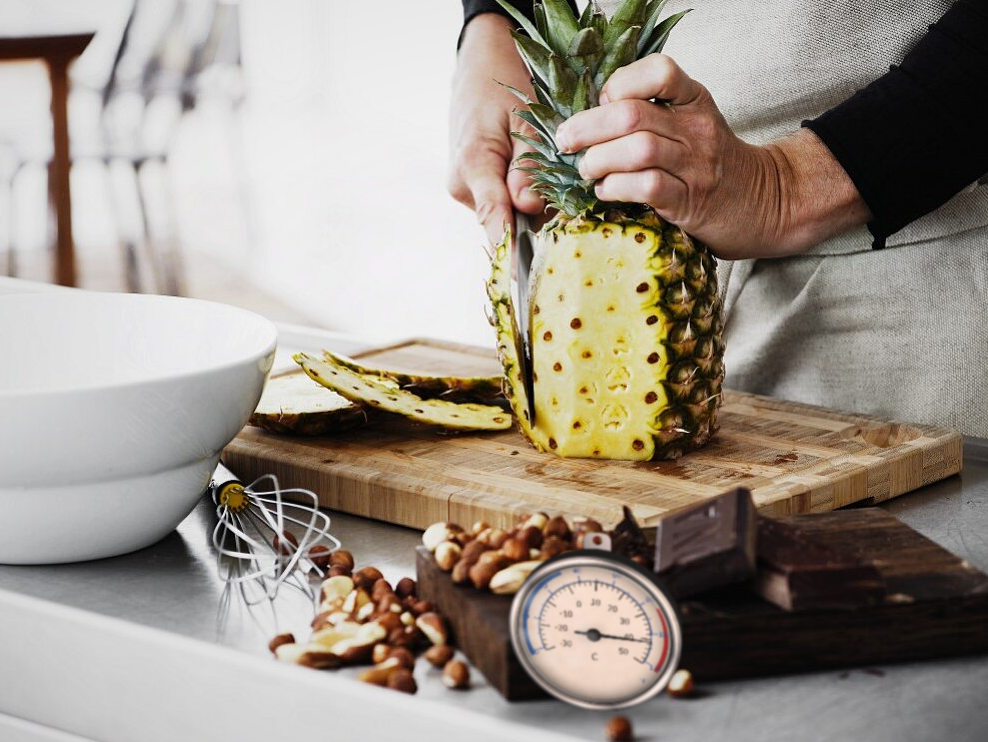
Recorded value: value=40 unit=°C
